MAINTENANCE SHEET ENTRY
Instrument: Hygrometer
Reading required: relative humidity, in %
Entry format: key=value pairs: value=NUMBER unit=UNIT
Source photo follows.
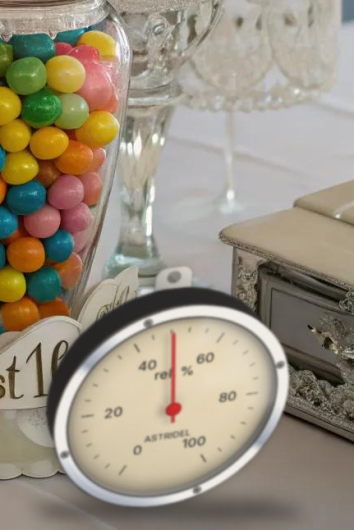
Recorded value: value=48 unit=%
